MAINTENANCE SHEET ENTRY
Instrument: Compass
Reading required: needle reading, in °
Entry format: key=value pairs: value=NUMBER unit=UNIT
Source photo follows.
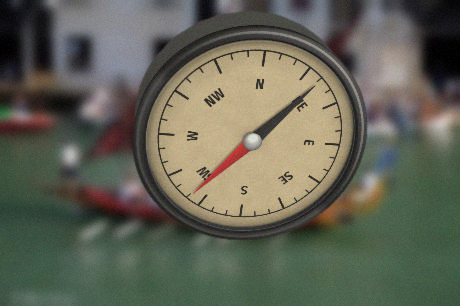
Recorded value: value=220 unit=°
